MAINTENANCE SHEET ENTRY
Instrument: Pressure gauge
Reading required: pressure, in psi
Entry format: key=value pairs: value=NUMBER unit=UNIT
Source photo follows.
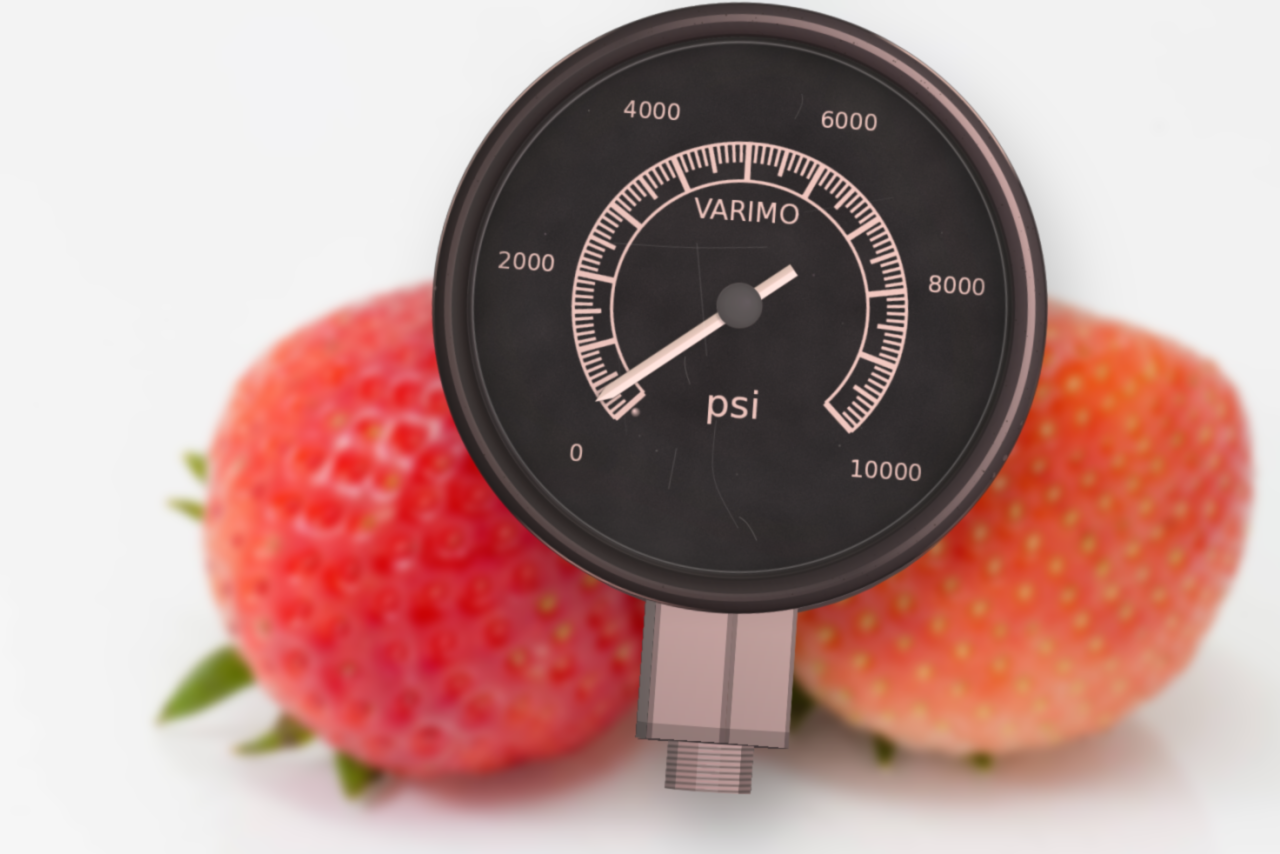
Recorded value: value=300 unit=psi
